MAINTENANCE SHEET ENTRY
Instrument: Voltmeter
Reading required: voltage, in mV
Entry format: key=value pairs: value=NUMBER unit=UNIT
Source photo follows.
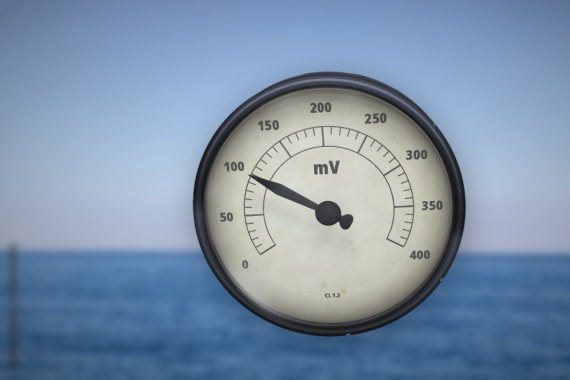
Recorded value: value=100 unit=mV
